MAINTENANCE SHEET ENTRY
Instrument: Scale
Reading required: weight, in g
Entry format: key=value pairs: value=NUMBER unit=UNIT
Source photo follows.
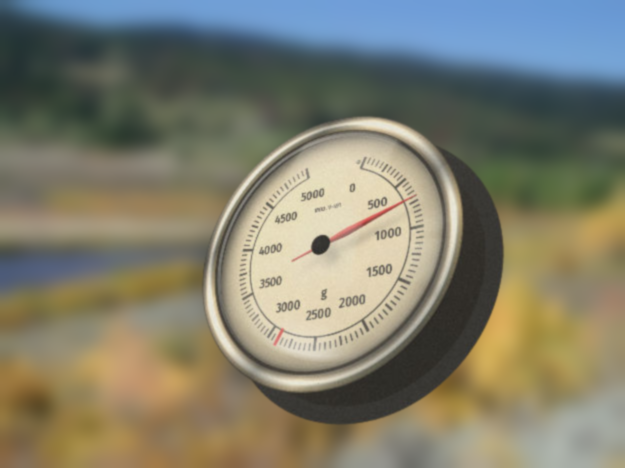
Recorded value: value=750 unit=g
